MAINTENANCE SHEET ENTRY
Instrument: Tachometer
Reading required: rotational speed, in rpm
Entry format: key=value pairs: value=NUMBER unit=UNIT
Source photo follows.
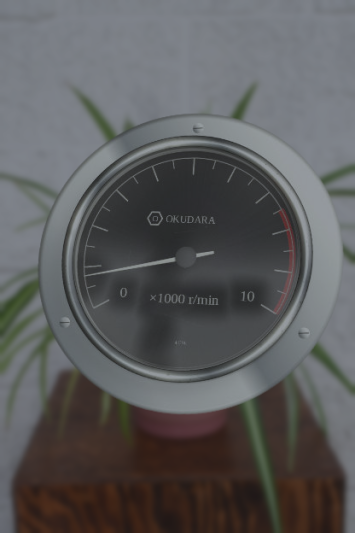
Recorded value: value=750 unit=rpm
